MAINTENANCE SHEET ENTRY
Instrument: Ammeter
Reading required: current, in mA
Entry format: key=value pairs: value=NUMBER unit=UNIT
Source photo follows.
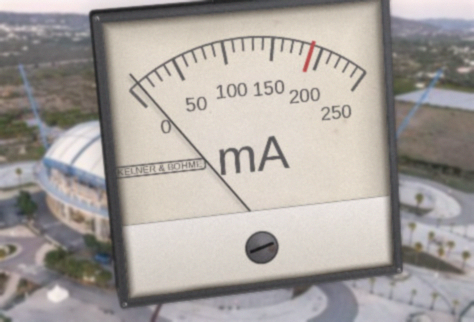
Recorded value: value=10 unit=mA
